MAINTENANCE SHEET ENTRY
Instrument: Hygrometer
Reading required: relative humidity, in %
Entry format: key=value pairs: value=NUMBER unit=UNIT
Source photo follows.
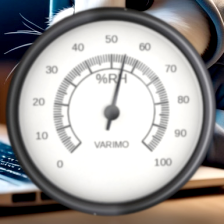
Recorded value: value=55 unit=%
